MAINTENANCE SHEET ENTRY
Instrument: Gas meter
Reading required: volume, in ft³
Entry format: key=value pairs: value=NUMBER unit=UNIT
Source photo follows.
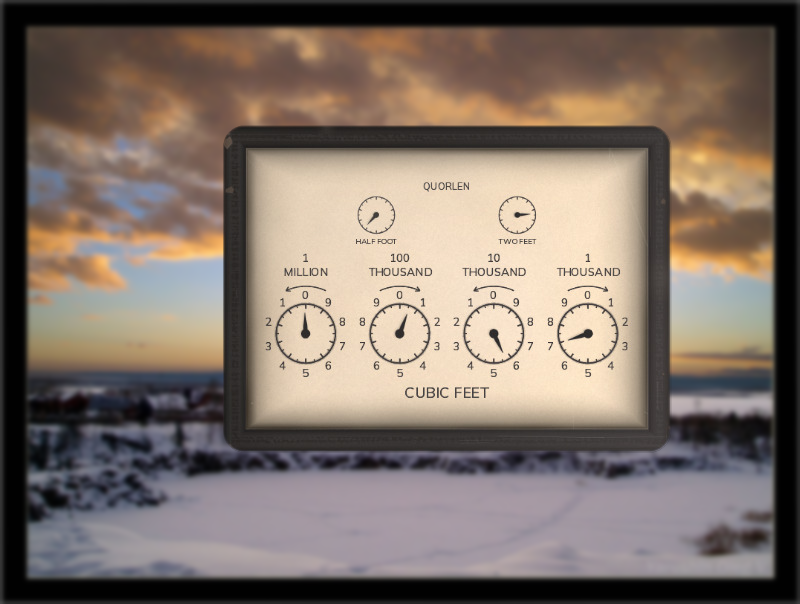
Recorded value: value=5700 unit=ft³
